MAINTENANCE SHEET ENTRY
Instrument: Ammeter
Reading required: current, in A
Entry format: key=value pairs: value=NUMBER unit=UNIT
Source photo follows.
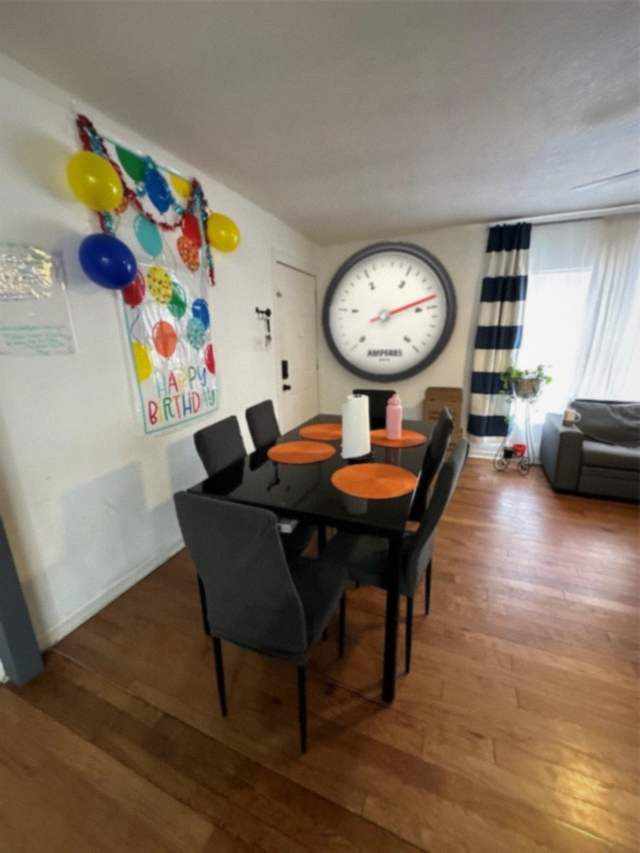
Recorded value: value=3.8 unit=A
